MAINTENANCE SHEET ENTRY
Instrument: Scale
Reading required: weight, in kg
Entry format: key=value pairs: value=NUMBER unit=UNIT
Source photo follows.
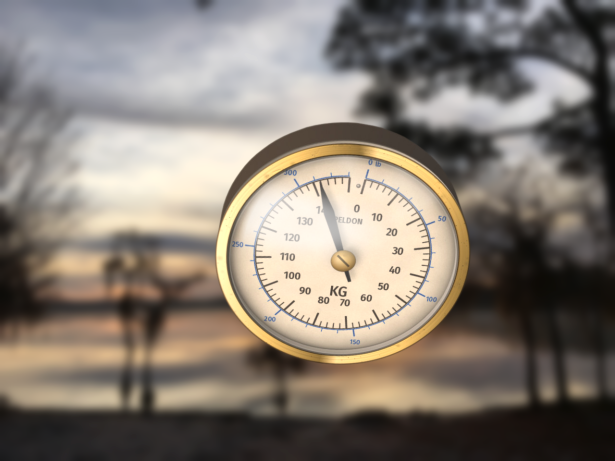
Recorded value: value=142 unit=kg
